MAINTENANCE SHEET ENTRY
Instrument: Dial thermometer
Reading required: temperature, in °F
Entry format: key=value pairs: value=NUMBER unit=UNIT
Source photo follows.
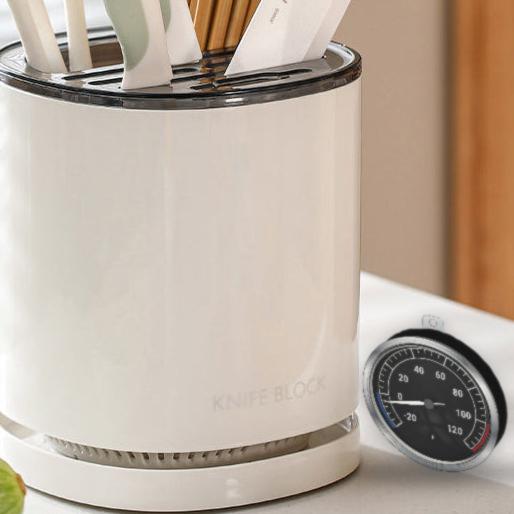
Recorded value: value=-4 unit=°F
